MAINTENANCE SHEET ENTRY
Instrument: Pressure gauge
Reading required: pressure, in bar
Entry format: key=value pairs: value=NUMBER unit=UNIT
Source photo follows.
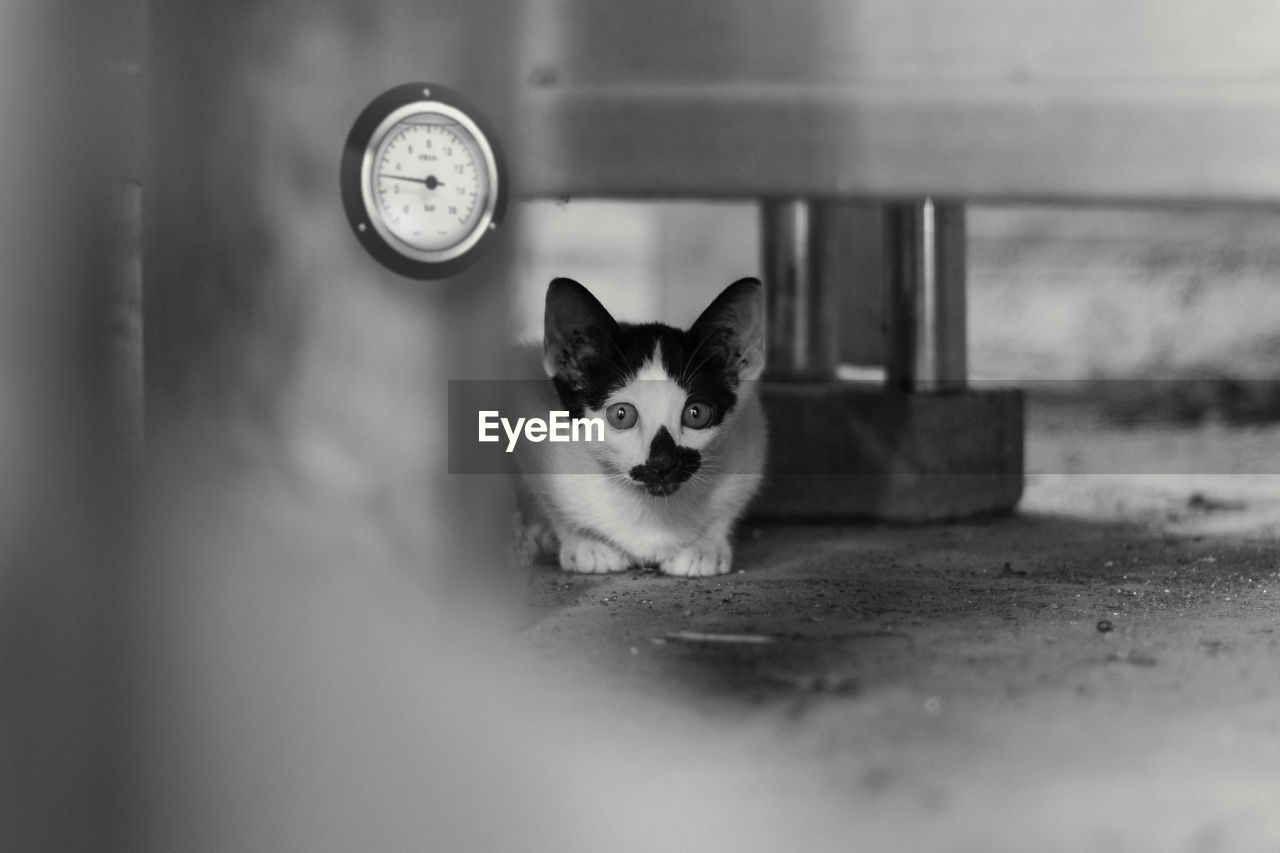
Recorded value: value=3 unit=bar
